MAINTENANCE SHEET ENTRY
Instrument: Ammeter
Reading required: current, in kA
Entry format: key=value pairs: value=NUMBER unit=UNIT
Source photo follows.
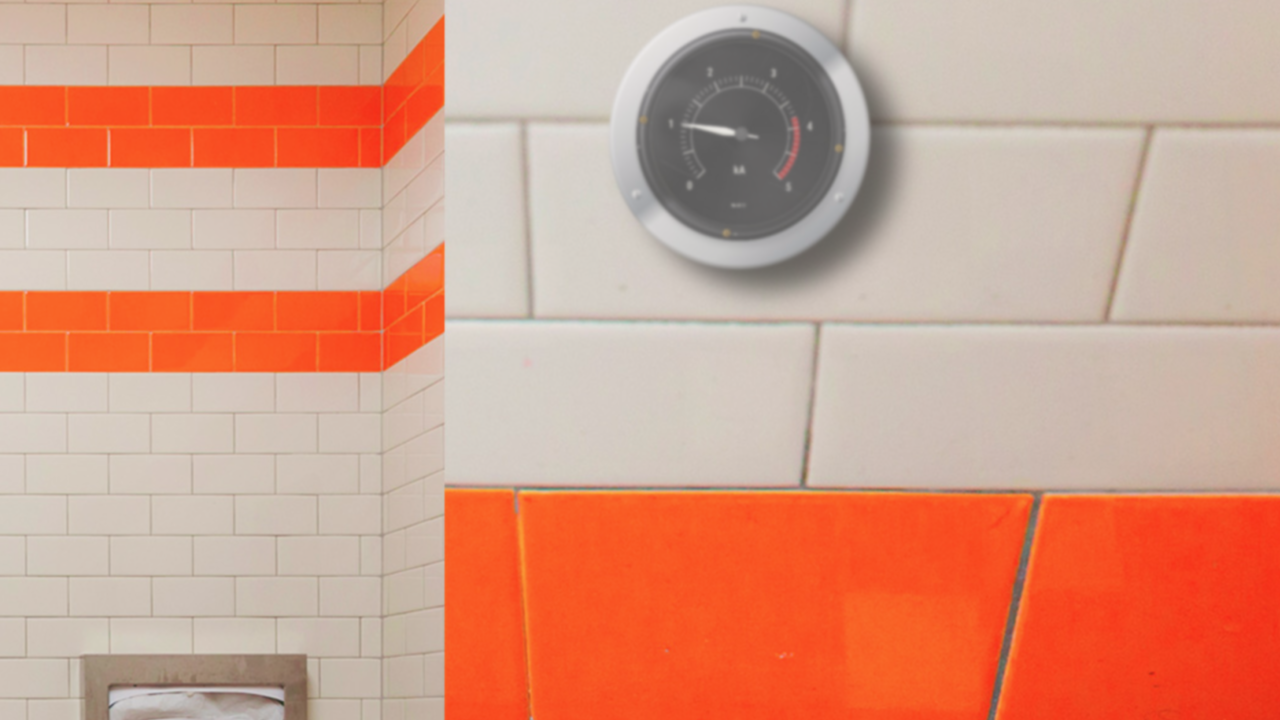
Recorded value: value=1 unit=kA
